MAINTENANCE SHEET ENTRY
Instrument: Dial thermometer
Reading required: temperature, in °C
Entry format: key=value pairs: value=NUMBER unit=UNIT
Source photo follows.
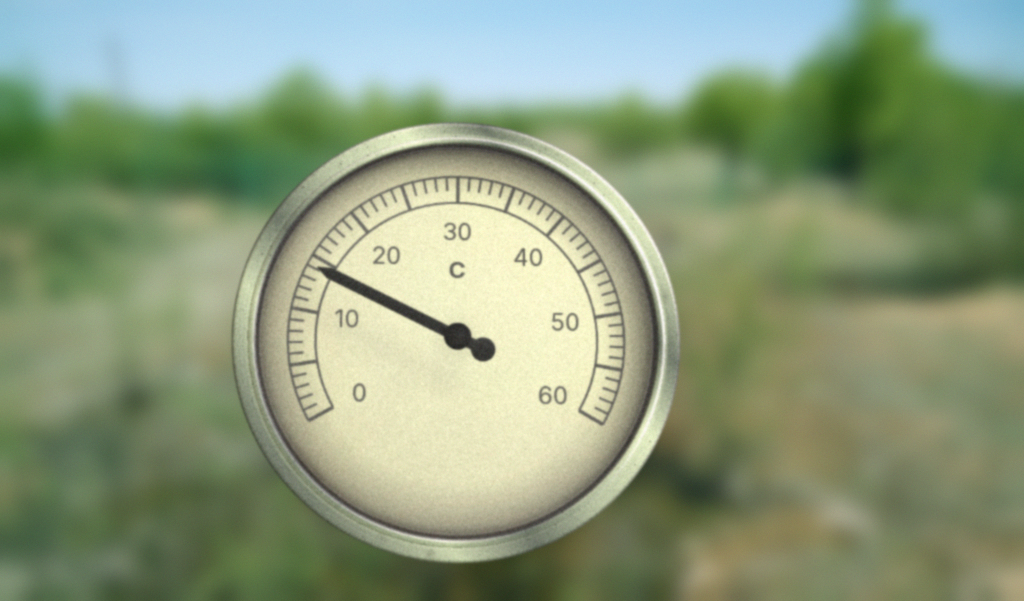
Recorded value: value=14 unit=°C
